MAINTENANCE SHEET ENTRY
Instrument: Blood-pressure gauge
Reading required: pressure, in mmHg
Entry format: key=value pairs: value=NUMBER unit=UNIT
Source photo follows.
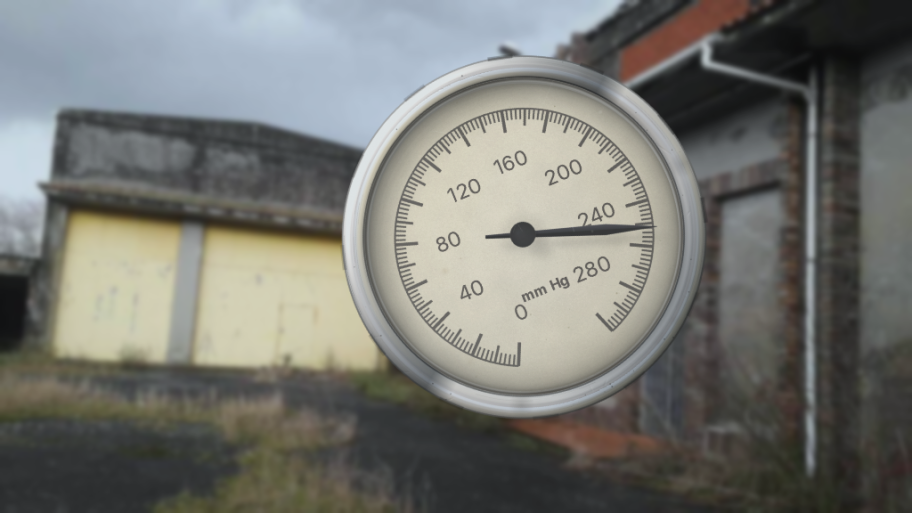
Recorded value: value=252 unit=mmHg
